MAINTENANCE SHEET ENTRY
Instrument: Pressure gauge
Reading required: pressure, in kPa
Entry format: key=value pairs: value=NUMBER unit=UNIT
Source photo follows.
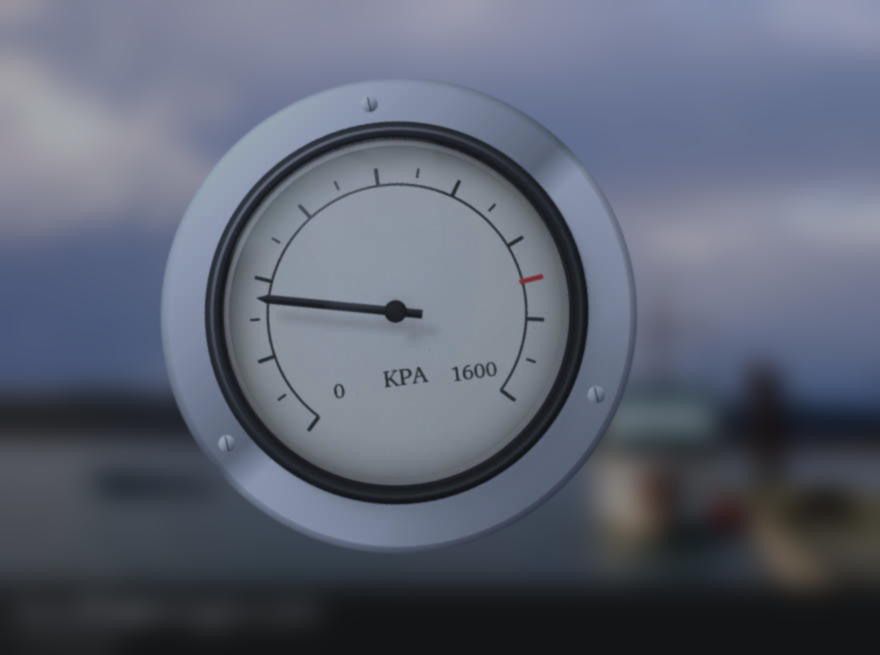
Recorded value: value=350 unit=kPa
